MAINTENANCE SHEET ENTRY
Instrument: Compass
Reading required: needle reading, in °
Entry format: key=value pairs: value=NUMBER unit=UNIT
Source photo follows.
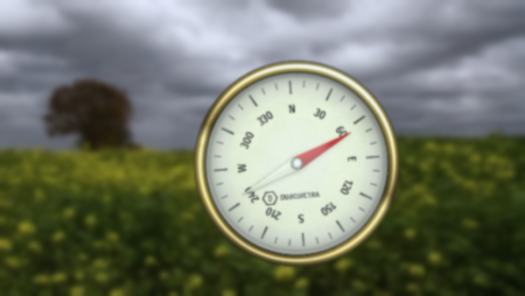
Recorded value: value=65 unit=°
